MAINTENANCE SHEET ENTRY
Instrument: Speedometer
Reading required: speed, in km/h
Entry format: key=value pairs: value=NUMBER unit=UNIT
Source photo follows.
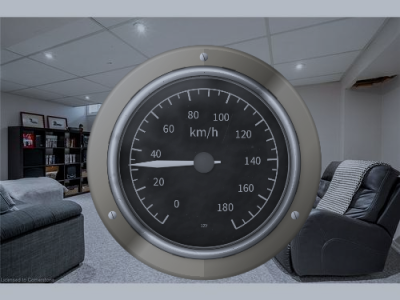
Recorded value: value=32.5 unit=km/h
